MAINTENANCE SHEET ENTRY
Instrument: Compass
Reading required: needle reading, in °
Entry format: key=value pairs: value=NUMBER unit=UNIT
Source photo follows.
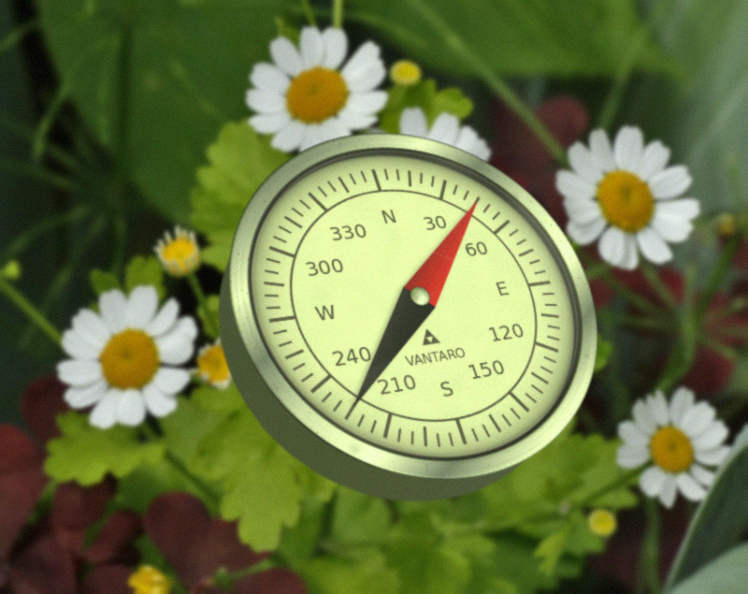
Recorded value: value=45 unit=°
